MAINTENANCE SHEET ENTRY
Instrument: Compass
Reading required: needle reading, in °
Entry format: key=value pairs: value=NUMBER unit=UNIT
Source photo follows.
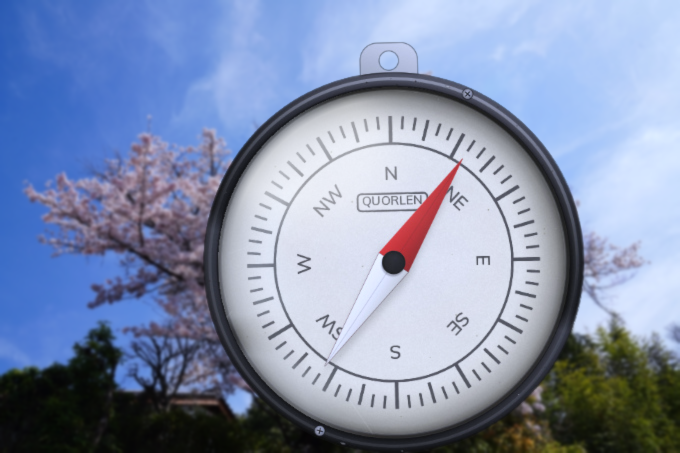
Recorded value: value=35 unit=°
